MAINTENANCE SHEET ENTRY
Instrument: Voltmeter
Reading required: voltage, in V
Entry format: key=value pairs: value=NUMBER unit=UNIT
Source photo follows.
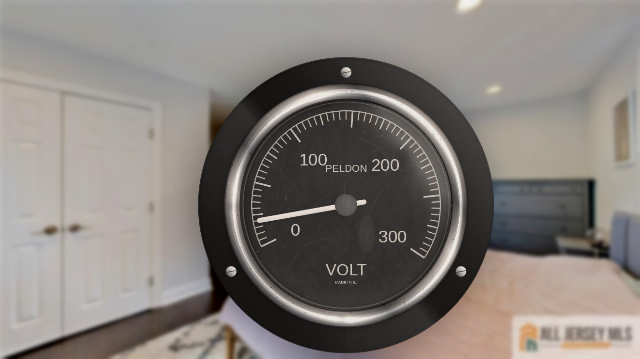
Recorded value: value=20 unit=V
